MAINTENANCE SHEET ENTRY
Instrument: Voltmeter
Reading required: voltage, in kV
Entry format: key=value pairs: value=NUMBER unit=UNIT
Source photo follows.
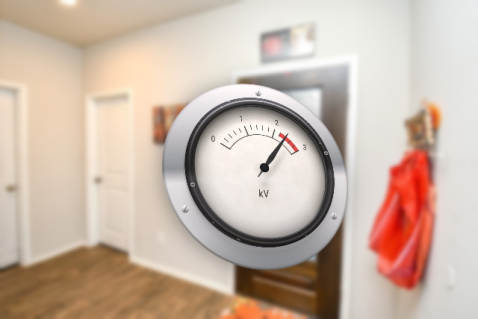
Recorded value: value=2.4 unit=kV
